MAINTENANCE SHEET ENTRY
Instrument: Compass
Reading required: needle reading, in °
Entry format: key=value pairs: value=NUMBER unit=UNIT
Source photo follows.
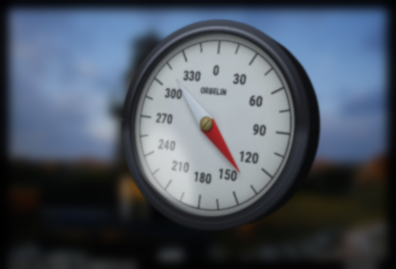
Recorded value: value=135 unit=°
